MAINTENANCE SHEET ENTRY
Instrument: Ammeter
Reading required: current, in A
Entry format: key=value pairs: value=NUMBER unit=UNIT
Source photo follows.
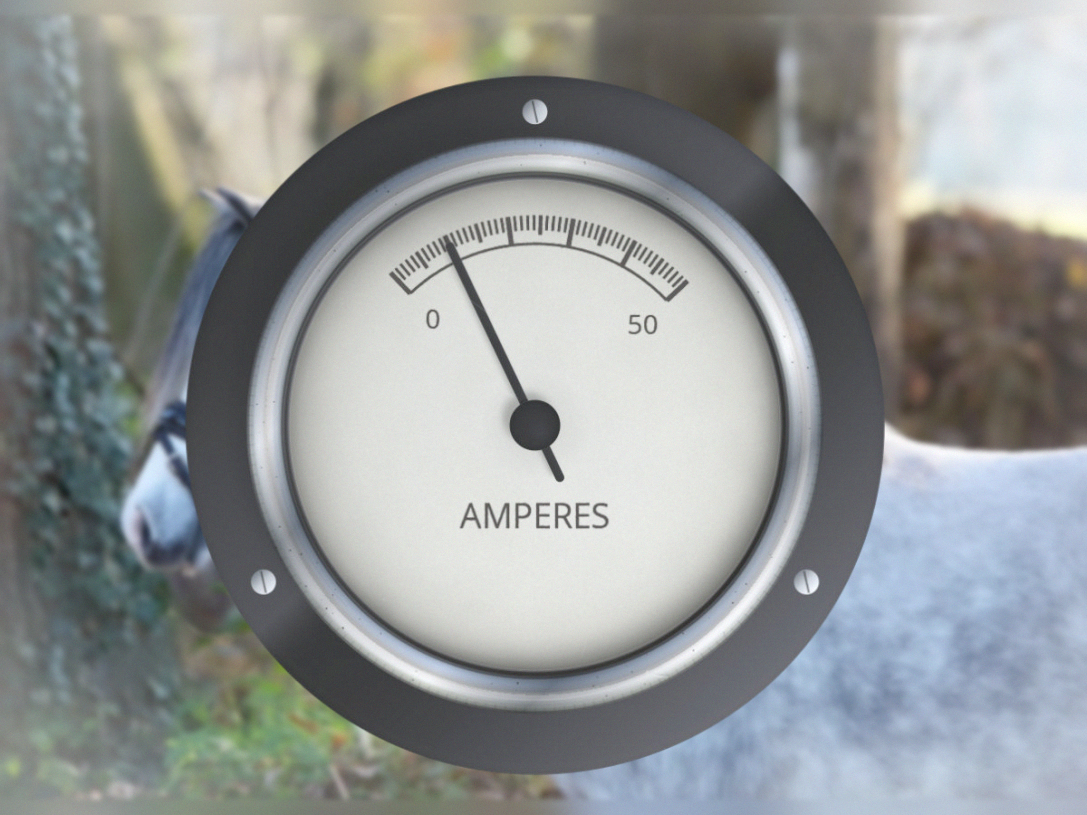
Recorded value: value=10 unit=A
